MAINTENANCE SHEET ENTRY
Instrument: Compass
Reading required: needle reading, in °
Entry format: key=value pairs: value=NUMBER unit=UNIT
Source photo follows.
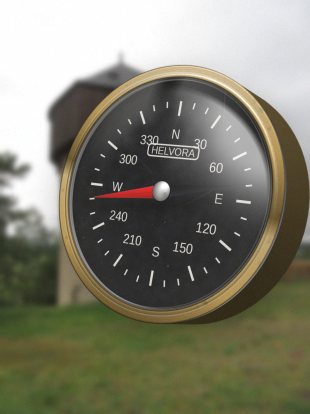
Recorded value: value=260 unit=°
